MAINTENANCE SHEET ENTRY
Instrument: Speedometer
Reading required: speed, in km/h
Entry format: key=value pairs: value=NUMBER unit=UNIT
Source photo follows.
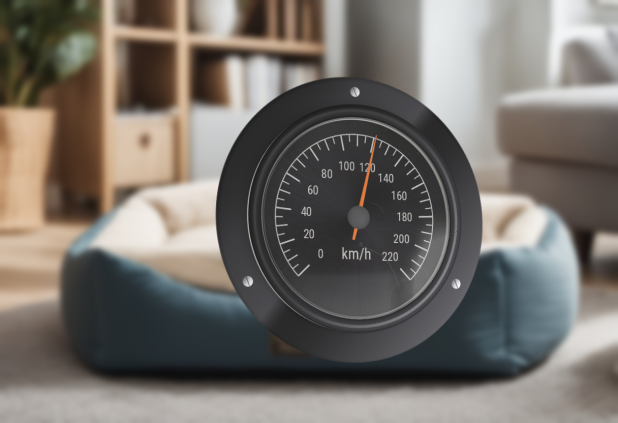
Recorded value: value=120 unit=km/h
